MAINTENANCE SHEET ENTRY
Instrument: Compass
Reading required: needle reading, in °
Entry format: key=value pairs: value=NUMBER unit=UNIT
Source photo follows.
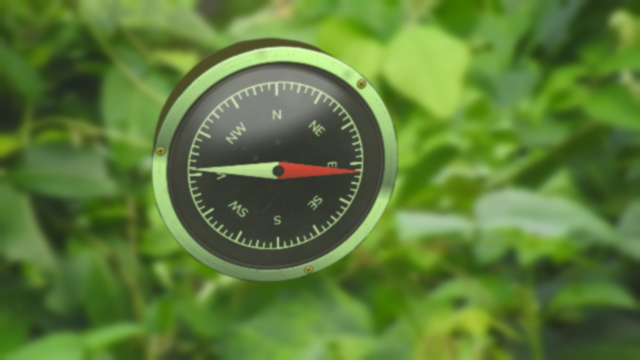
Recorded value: value=95 unit=°
